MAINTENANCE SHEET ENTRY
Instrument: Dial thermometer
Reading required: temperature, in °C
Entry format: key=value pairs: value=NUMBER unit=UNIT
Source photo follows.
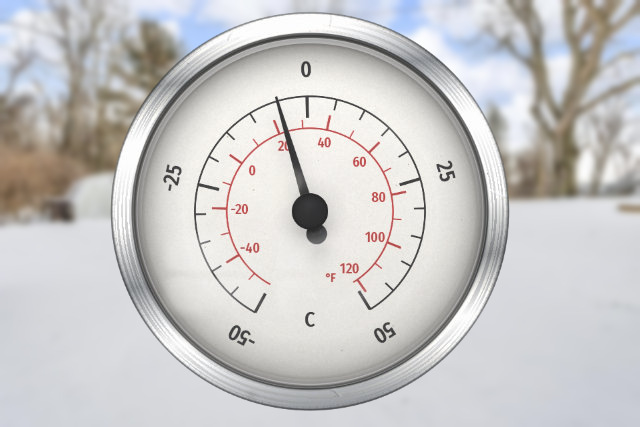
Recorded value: value=-5 unit=°C
